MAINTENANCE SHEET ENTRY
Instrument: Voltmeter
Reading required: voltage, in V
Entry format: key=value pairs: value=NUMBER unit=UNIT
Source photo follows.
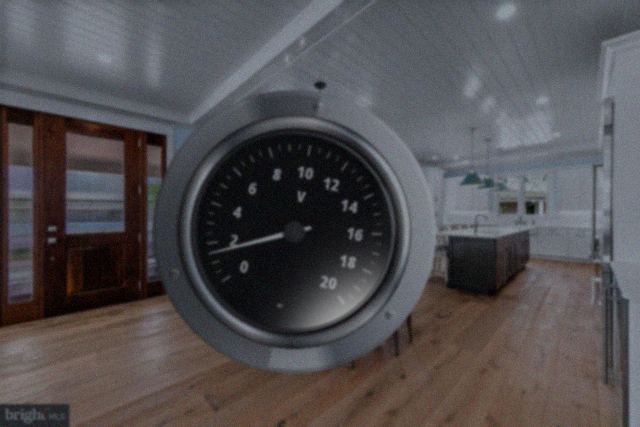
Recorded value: value=1.5 unit=V
